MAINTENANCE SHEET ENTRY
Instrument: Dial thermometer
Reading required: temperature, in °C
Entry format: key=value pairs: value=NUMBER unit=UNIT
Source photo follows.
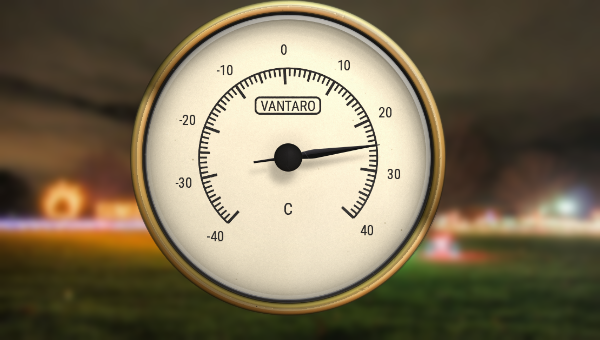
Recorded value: value=25 unit=°C
